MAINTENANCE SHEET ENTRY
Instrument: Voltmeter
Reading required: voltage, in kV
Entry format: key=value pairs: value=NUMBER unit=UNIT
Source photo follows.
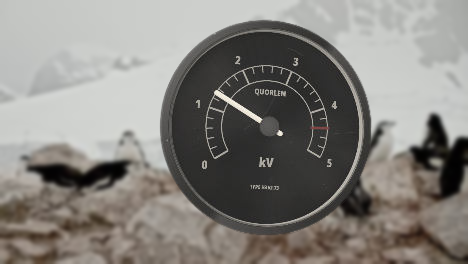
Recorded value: value=1.3 unit=kV
